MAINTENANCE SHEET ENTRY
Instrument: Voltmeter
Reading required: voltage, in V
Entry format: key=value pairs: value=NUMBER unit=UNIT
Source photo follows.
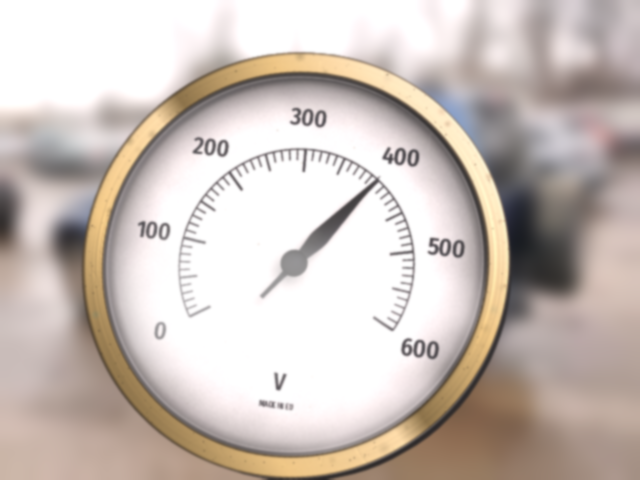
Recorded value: value=400 unit=V
